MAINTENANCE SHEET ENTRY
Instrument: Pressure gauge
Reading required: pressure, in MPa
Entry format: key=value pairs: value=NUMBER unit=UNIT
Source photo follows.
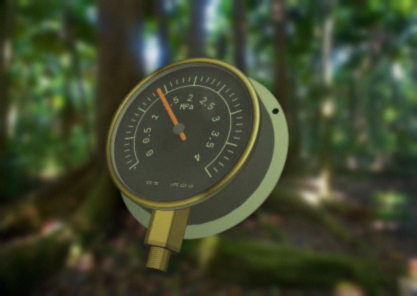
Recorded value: value=1.4 unit=MPa
